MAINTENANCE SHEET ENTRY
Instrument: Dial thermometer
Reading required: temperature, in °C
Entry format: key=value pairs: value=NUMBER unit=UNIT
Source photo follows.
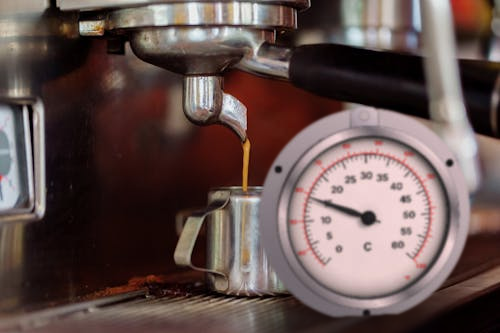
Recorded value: value=15 unit=°C
